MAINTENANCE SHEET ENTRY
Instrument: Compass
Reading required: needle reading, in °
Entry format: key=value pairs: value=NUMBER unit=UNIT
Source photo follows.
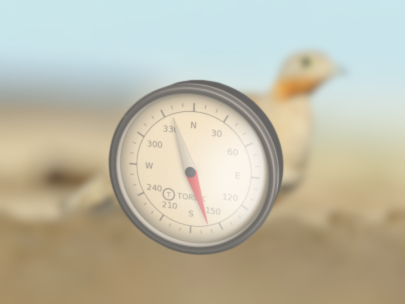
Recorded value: value=160 unit=°
